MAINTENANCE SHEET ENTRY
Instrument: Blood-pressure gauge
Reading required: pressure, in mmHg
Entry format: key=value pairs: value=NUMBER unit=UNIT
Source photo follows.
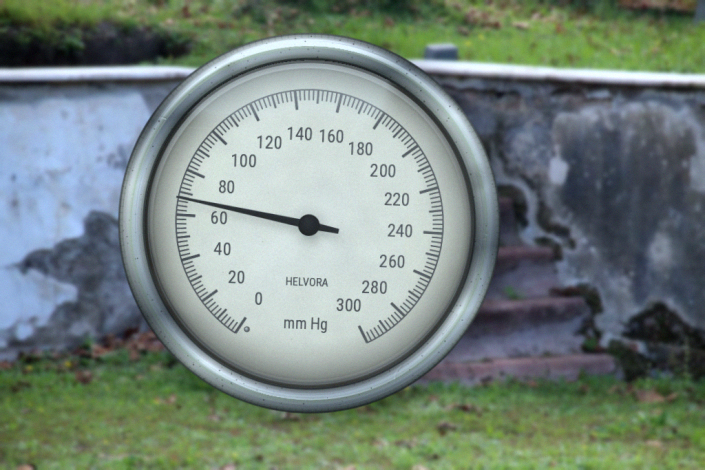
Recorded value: value=68 unit=mmHg
